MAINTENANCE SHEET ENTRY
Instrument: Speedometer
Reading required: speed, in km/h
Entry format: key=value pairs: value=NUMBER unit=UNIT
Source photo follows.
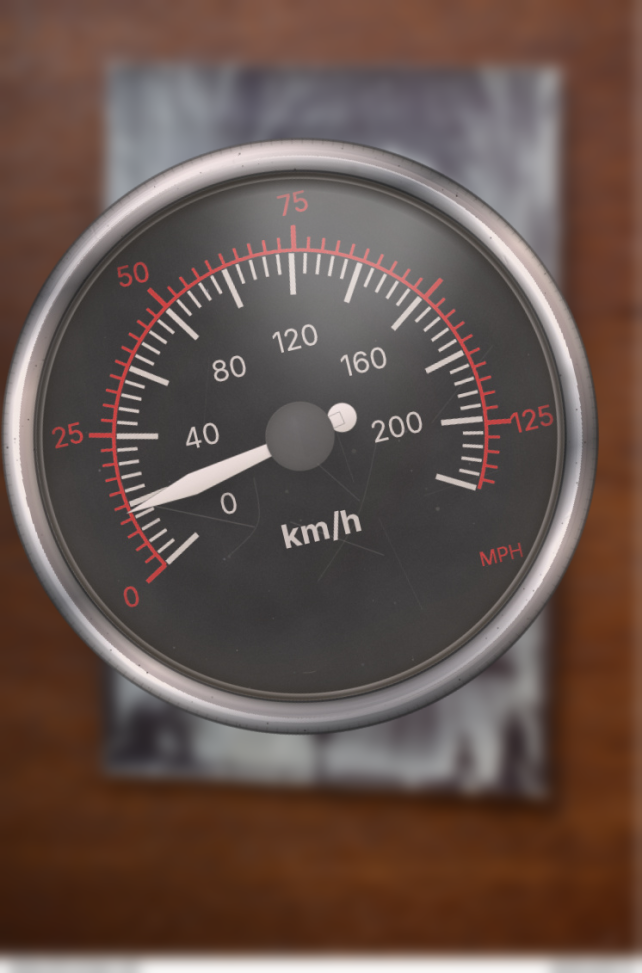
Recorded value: value=18 unit=km/h
